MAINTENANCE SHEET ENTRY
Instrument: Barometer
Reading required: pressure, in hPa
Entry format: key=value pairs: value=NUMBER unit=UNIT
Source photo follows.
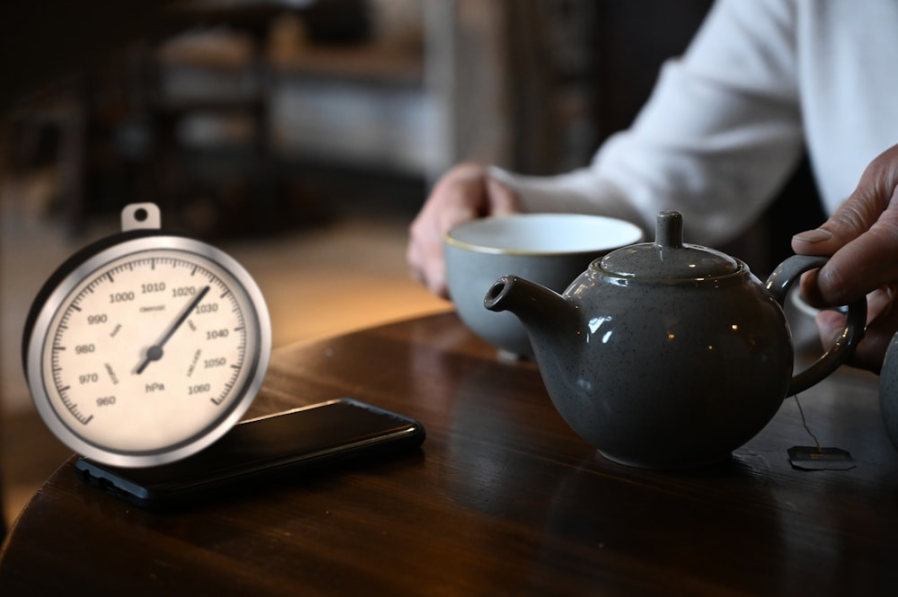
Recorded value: value=1025 unit=hPa
